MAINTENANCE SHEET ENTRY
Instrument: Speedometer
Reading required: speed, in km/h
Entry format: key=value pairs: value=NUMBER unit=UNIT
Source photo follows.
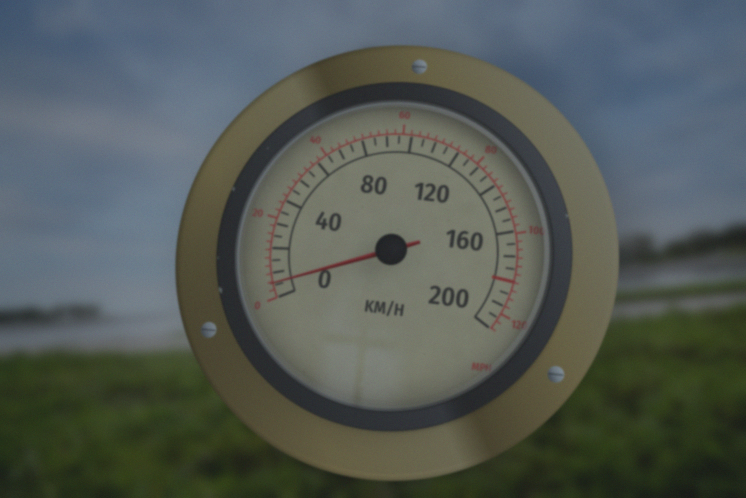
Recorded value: value=5 unit=km/h
